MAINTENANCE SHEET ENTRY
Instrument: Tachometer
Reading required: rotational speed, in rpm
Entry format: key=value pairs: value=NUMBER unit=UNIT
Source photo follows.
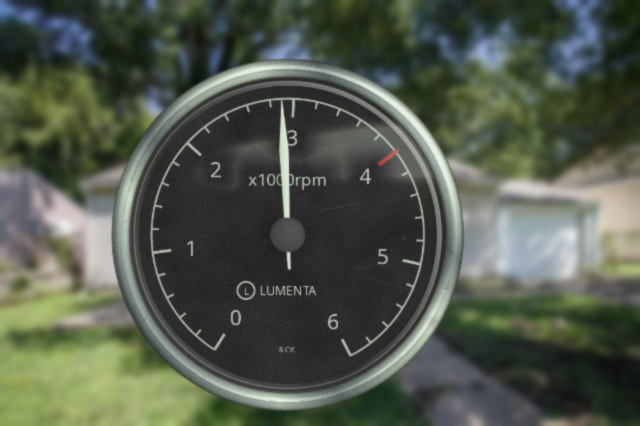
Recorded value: value=2900 unit=rpm
